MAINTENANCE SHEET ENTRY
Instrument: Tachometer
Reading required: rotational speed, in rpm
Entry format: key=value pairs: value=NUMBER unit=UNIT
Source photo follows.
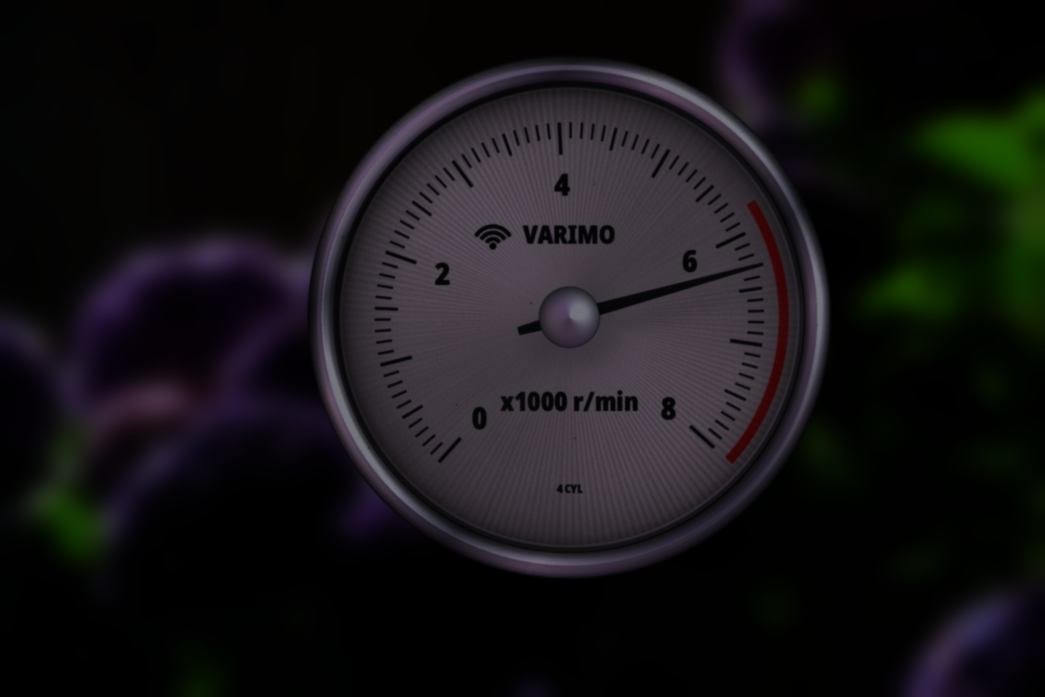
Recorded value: value=6300 unit=rpm
